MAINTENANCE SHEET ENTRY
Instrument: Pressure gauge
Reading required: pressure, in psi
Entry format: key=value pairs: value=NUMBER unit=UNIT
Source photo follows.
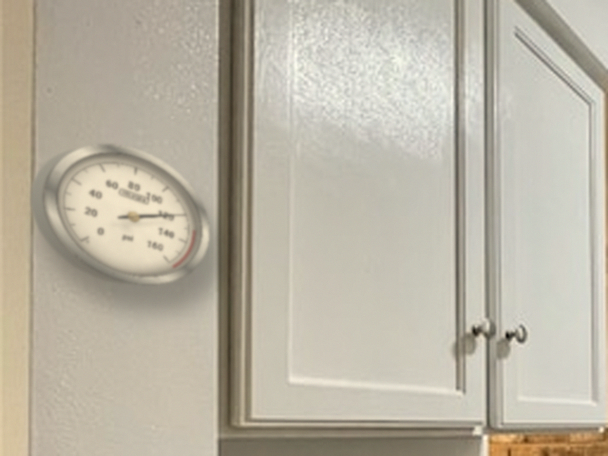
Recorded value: value=120 unit=psi
